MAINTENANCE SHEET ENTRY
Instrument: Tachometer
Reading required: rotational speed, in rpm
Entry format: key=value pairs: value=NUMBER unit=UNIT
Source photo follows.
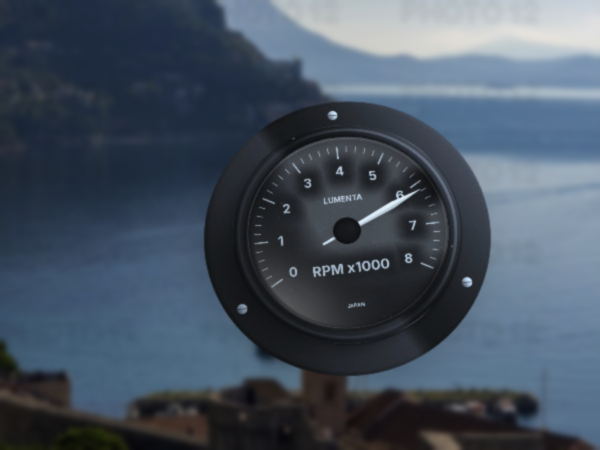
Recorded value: value=6200 unit=rpm
